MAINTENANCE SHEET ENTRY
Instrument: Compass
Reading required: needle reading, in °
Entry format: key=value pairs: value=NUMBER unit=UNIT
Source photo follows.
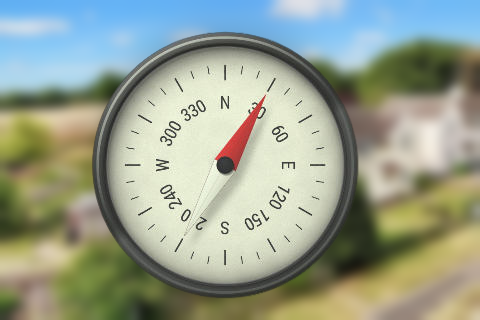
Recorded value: value=30 unit=°
